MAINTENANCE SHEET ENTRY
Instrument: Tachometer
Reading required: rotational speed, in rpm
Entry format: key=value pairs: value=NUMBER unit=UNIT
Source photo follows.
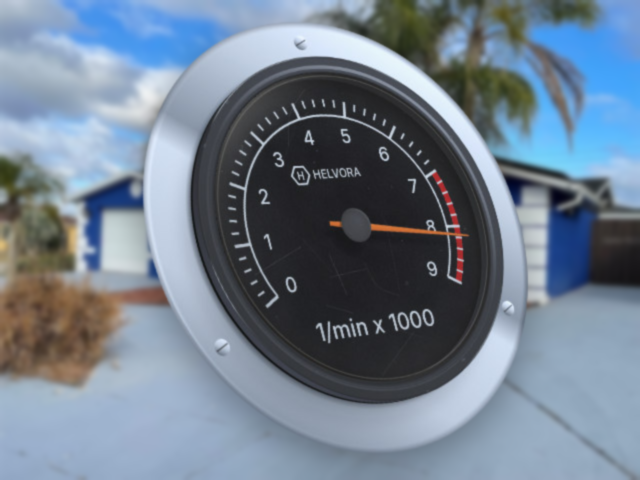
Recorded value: value=8200 unit=rpm
